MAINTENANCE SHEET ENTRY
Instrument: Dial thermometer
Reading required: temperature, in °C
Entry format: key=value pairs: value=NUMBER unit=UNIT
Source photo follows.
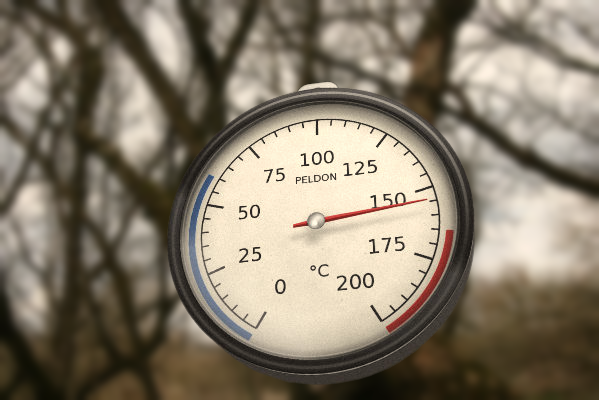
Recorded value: value=155 unit=°C
